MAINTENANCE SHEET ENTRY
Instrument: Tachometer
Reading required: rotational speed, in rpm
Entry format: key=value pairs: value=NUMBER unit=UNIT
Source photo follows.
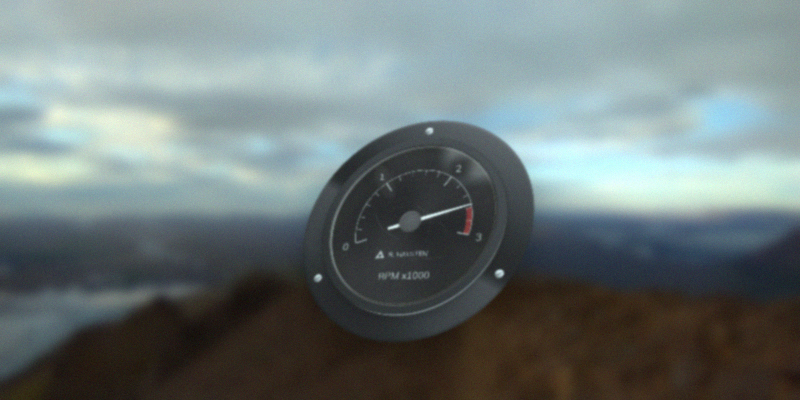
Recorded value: value=2600 unit=rpm
